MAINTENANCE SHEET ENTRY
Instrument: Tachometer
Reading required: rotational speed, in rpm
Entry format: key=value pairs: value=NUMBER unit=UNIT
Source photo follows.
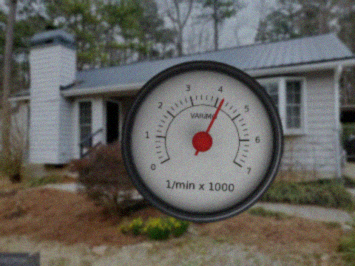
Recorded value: value=4200 unit=rpm
